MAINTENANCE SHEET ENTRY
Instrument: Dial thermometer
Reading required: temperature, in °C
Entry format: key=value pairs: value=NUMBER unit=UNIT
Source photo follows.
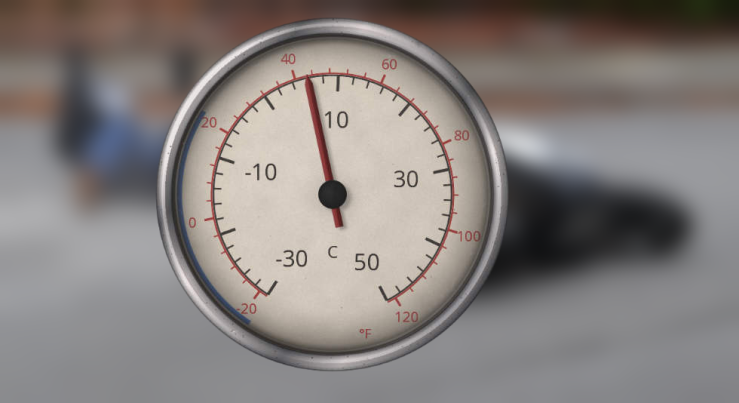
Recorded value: value=6 unit=°C
